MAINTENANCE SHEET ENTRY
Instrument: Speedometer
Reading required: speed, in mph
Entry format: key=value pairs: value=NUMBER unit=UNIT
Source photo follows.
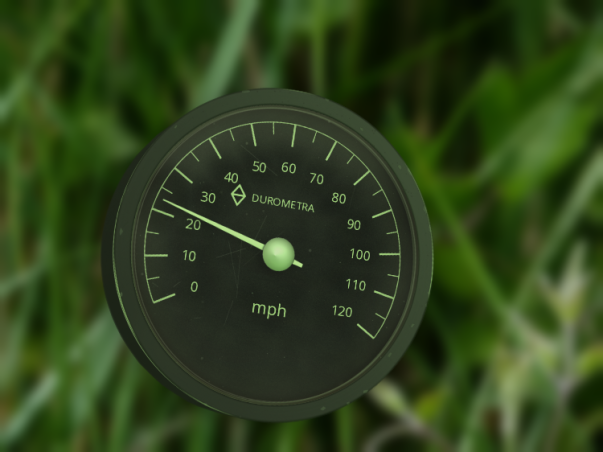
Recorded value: value=22.5 unit=mph
